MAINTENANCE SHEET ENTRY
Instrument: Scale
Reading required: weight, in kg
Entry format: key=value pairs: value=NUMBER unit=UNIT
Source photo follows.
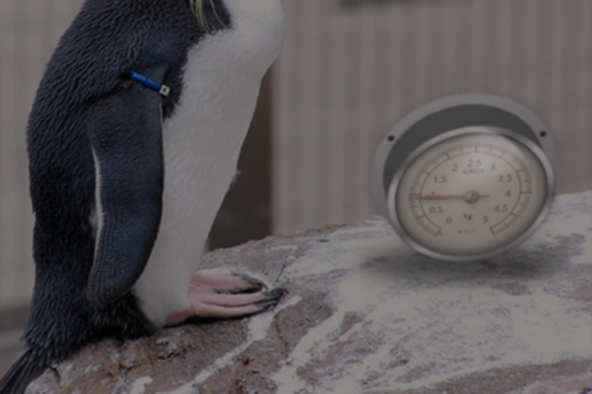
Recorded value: value=1 unit=kg
